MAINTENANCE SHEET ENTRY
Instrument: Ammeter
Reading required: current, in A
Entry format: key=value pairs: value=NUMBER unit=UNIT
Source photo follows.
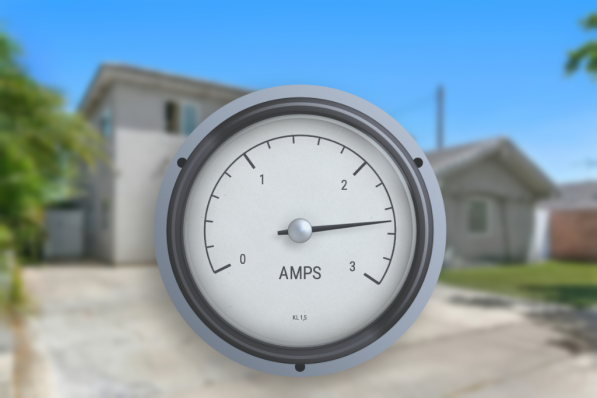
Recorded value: value=2.5 unit=A
